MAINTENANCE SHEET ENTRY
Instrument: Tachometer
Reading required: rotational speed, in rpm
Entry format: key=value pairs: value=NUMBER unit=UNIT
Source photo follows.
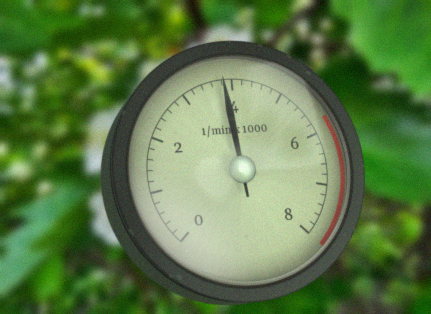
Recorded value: value=3800 unit=rpm
